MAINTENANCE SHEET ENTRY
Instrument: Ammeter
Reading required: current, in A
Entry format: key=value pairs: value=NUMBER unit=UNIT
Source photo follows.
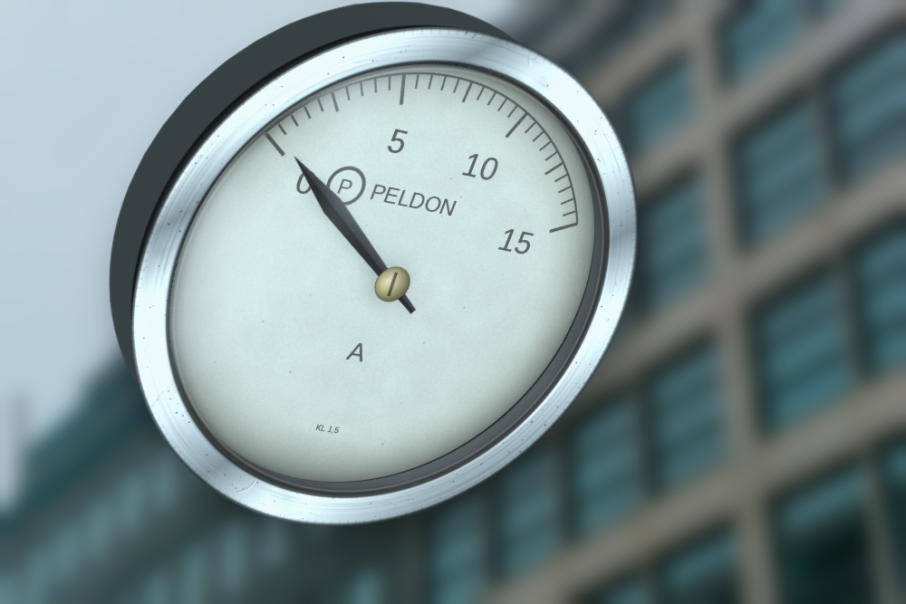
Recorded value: value=0.25 unit=A
